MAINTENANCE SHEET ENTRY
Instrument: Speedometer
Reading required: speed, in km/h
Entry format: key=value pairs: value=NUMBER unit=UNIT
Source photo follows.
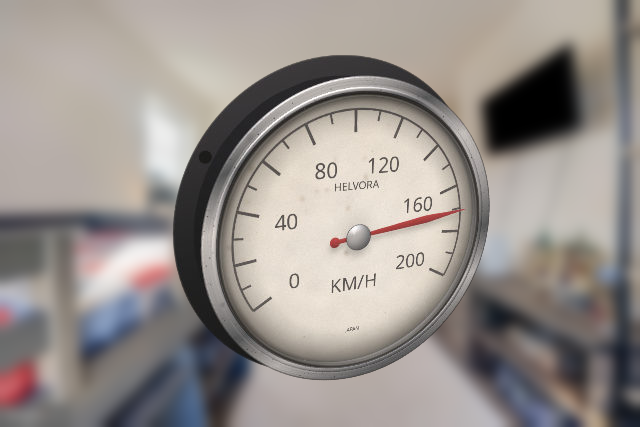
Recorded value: value=170 unit=km/h
